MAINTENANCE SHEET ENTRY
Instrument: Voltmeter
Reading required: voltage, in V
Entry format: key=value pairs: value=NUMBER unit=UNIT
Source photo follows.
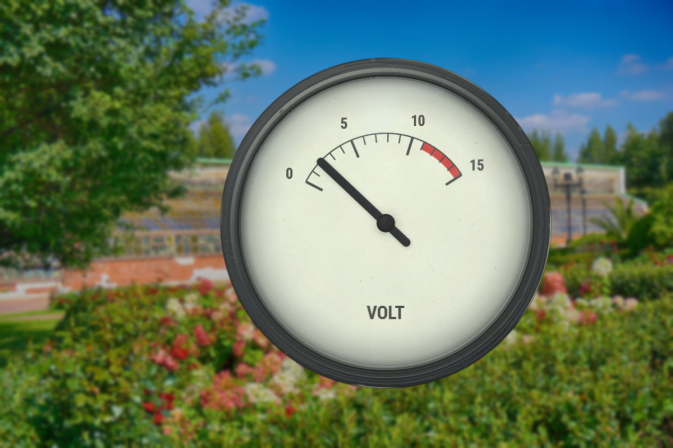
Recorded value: value=2 unit=V
